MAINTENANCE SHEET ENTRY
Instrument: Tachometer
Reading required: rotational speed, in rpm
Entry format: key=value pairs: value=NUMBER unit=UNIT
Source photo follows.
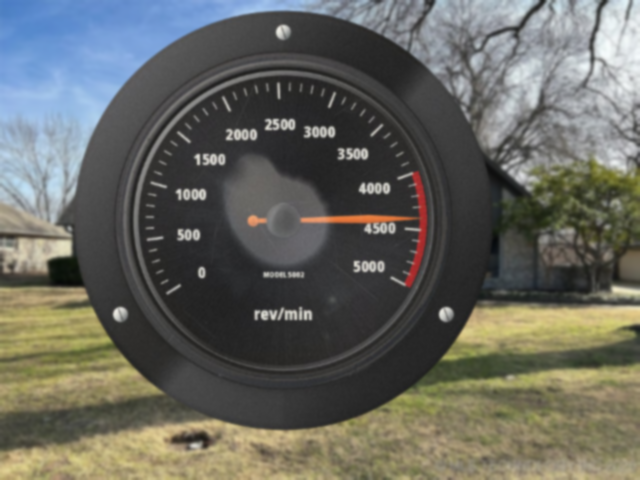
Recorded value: value=4400 unit=rpm
